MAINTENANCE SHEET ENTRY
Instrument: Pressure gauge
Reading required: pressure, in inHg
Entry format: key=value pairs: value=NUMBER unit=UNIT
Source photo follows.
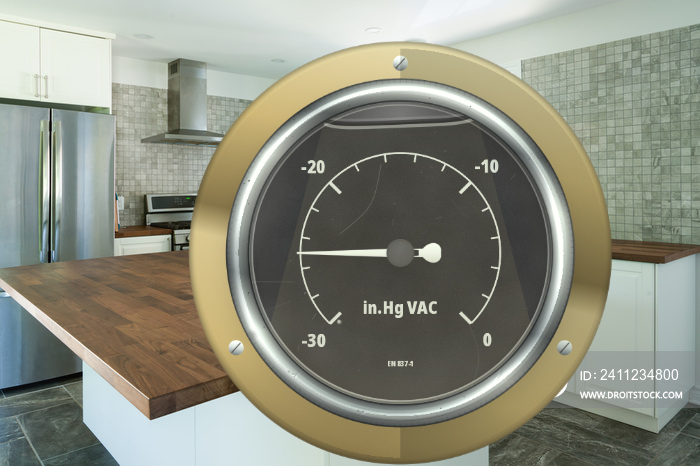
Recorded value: value=-25 unit=inHg
